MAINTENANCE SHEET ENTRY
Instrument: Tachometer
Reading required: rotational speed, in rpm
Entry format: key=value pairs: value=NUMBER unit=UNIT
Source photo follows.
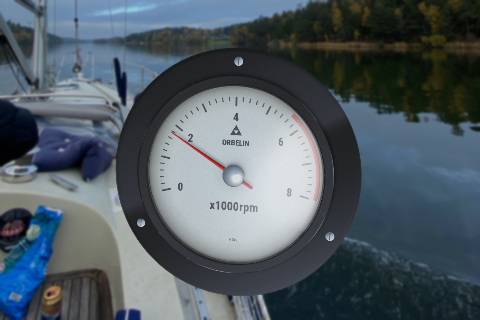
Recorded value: value=1800 unit=rpm
